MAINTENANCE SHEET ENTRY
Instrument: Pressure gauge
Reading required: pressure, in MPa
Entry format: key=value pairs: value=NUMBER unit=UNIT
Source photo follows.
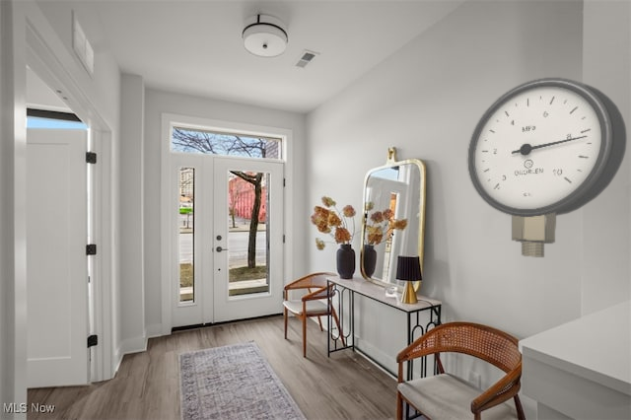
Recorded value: value=8.25 unit=MPa
